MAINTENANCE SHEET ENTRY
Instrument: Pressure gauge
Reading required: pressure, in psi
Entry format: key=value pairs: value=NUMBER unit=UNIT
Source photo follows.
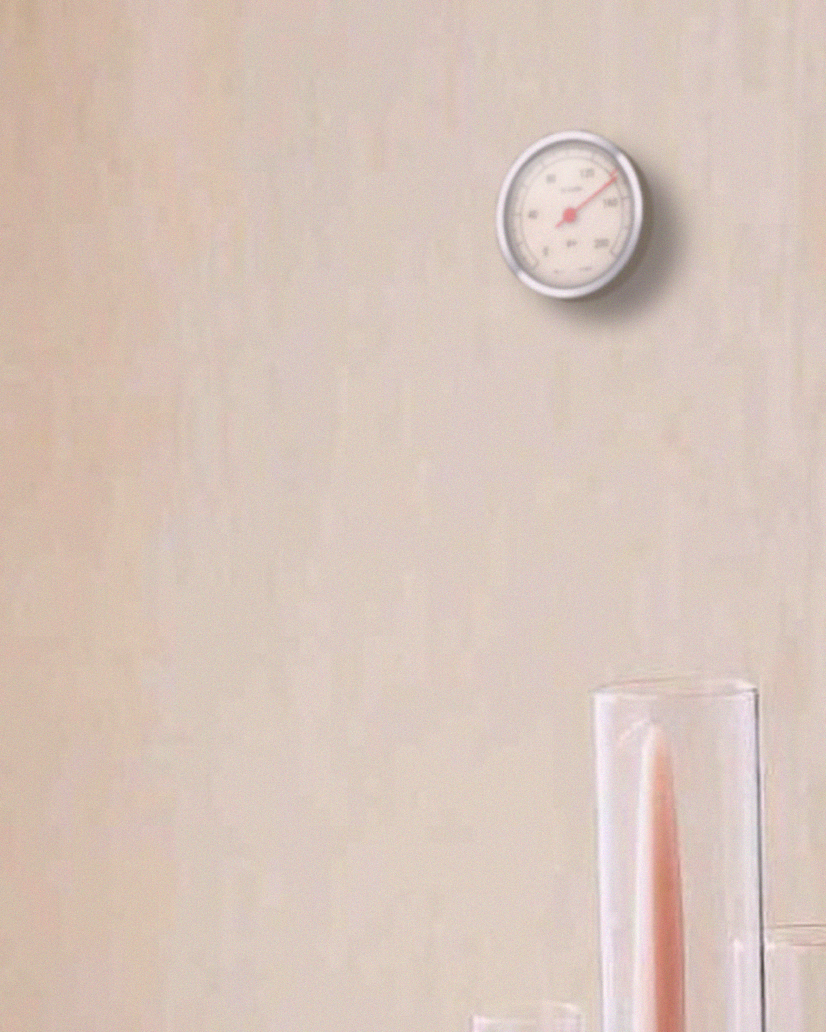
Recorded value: value=145 unit=psi
